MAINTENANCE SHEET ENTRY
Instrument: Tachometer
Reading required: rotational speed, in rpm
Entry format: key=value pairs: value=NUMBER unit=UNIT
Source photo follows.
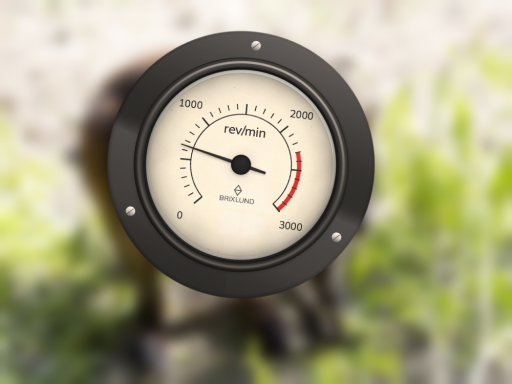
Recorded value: value=650 unit=rpm
